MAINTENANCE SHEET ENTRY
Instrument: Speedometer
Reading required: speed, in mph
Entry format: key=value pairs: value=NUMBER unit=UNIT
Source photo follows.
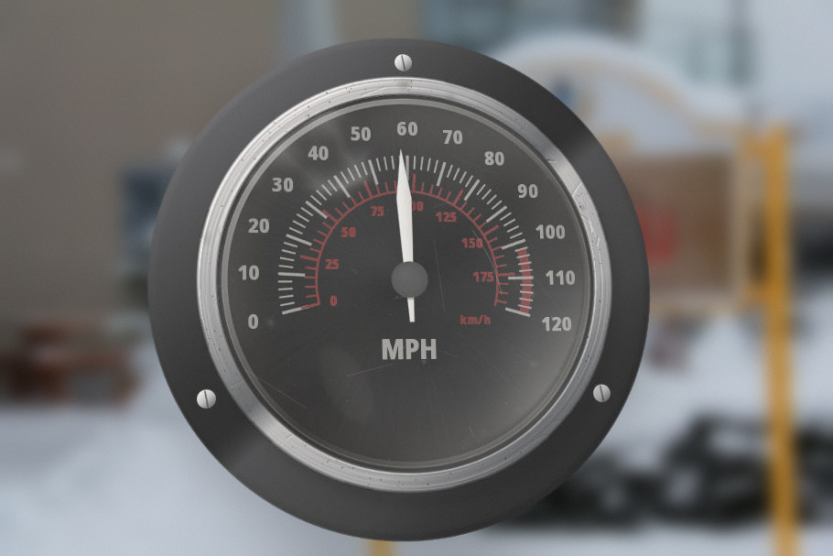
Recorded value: value=58 unit=mph
